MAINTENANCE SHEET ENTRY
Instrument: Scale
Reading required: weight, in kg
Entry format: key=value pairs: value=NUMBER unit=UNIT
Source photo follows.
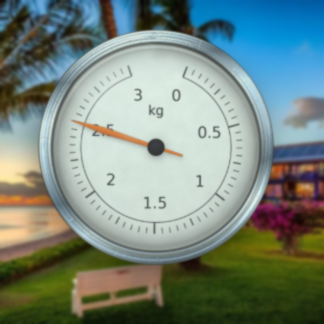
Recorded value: value=2.5 unit=kg
